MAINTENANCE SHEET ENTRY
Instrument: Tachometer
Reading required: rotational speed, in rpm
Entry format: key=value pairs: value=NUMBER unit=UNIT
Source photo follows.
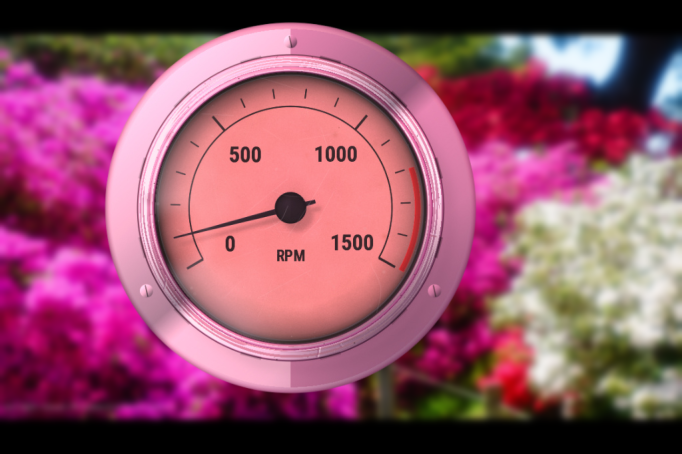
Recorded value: value=100 unit=rpm
